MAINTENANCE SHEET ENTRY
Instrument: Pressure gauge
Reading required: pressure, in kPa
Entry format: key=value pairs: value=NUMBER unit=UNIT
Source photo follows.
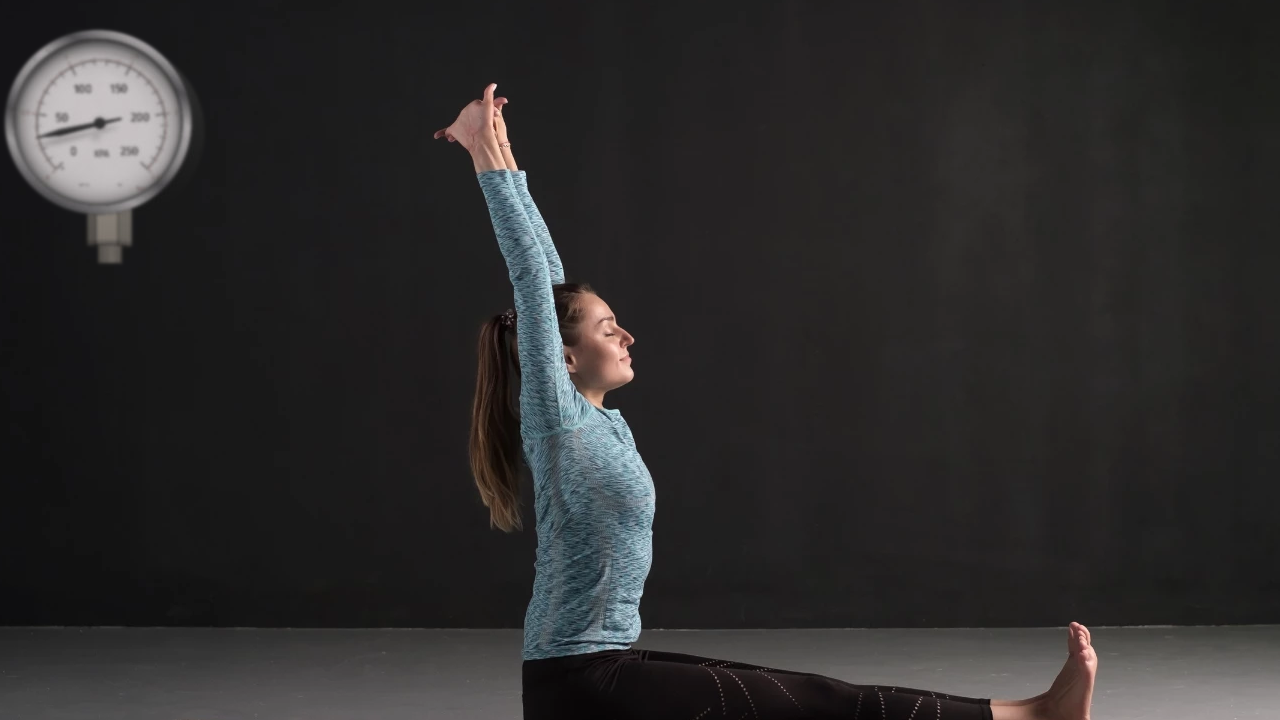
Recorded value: value=30 unit=kPa
